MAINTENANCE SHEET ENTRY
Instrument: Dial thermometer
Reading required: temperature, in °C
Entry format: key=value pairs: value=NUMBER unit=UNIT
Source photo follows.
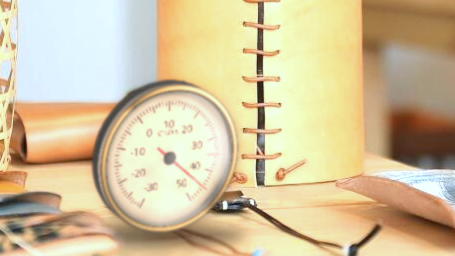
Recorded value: value=45 unit=°C
